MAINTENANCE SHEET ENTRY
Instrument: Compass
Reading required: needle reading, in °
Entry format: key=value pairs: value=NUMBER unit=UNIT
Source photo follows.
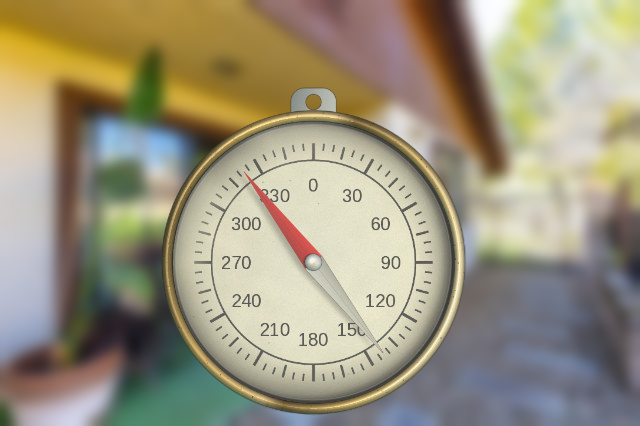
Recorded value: value=322.5 unit=°
